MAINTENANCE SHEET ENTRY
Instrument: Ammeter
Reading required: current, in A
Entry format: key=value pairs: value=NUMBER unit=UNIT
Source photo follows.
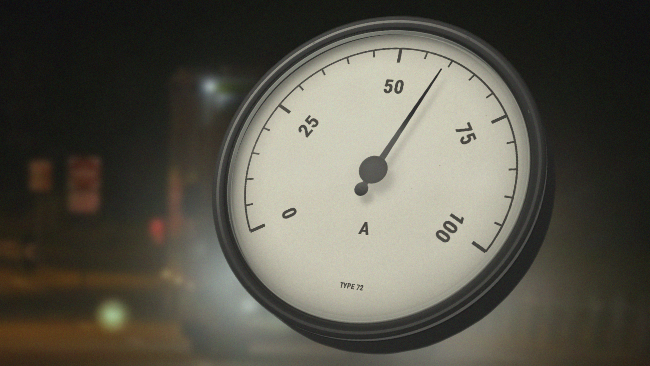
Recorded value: value=60 unit=A
